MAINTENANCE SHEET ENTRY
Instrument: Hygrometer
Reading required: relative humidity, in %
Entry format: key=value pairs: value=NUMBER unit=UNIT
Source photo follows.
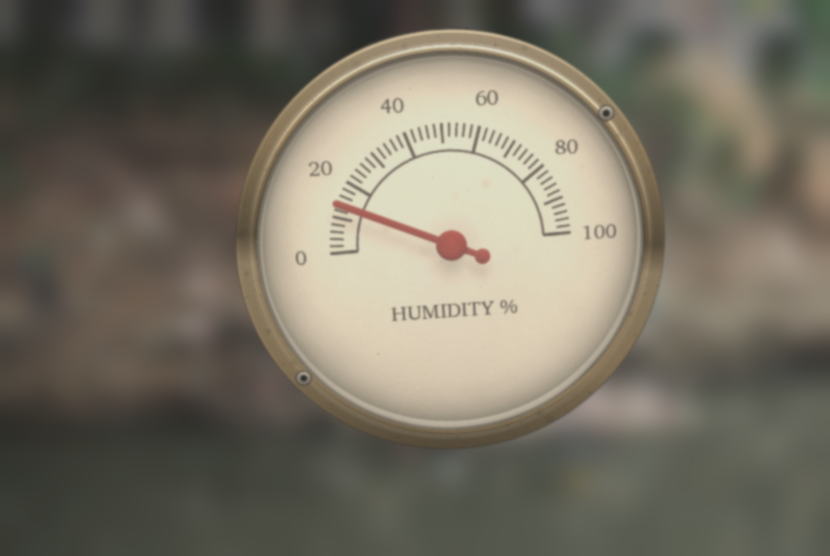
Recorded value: value=14 unit=%
